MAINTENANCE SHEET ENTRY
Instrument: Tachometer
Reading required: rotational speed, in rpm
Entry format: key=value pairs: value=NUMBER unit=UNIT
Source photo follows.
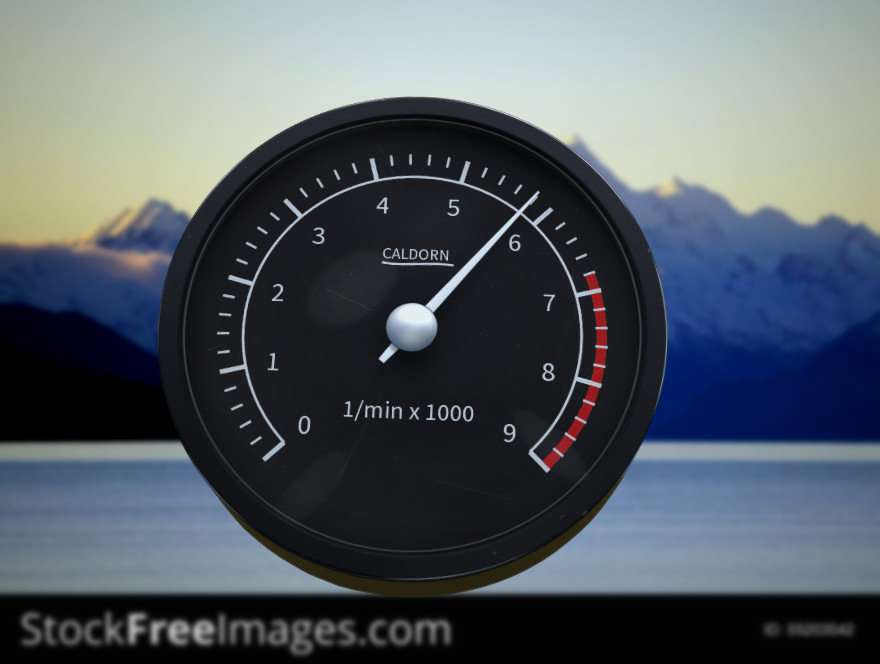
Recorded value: value=5800 unit=rpm
